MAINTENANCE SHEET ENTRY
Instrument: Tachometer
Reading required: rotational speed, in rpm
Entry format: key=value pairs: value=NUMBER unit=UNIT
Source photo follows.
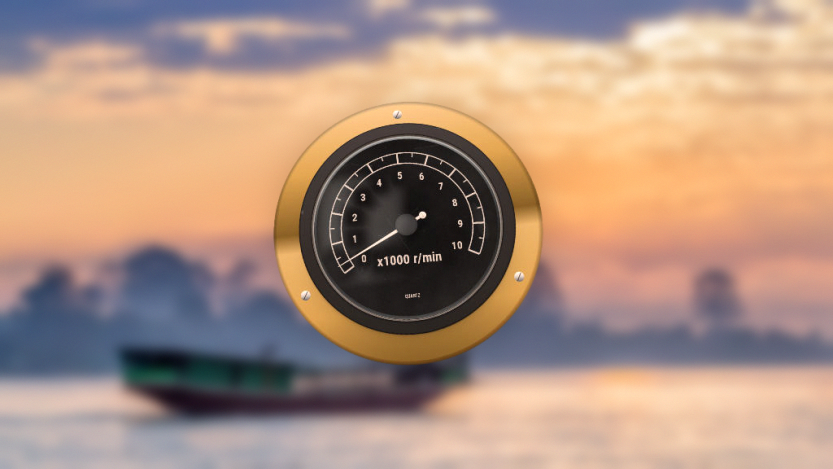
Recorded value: value=250 unit=rpm
